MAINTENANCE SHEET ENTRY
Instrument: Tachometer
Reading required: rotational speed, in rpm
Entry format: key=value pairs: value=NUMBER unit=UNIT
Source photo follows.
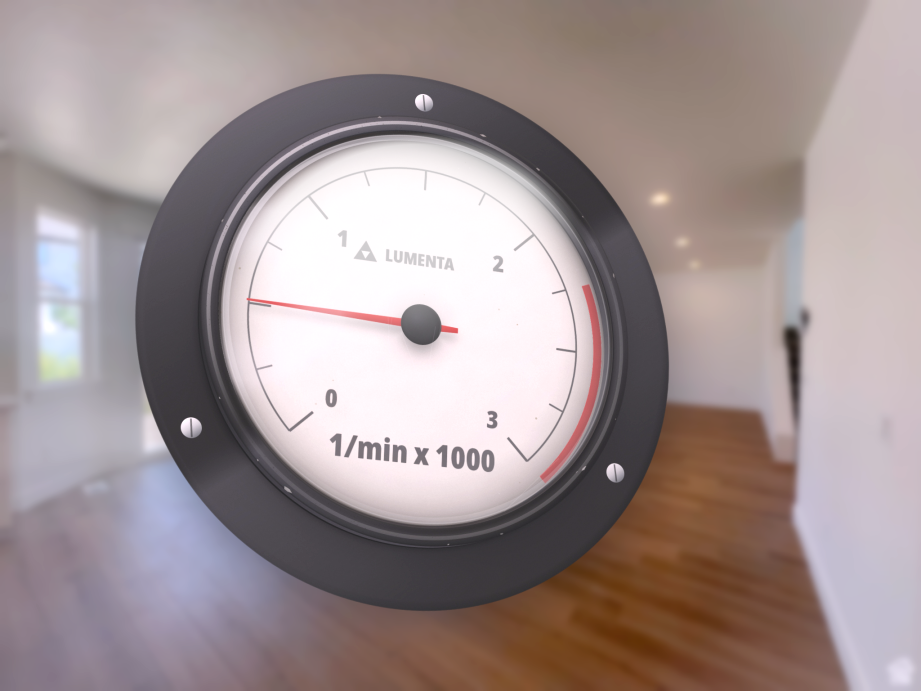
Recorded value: value=500 unit=rpm
